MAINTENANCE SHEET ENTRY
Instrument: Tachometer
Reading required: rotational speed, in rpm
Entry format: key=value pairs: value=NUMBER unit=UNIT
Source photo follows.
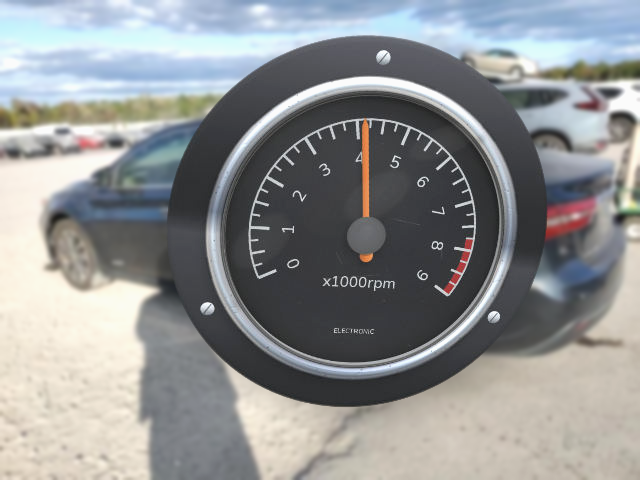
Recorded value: value=4125 unit=rpm
